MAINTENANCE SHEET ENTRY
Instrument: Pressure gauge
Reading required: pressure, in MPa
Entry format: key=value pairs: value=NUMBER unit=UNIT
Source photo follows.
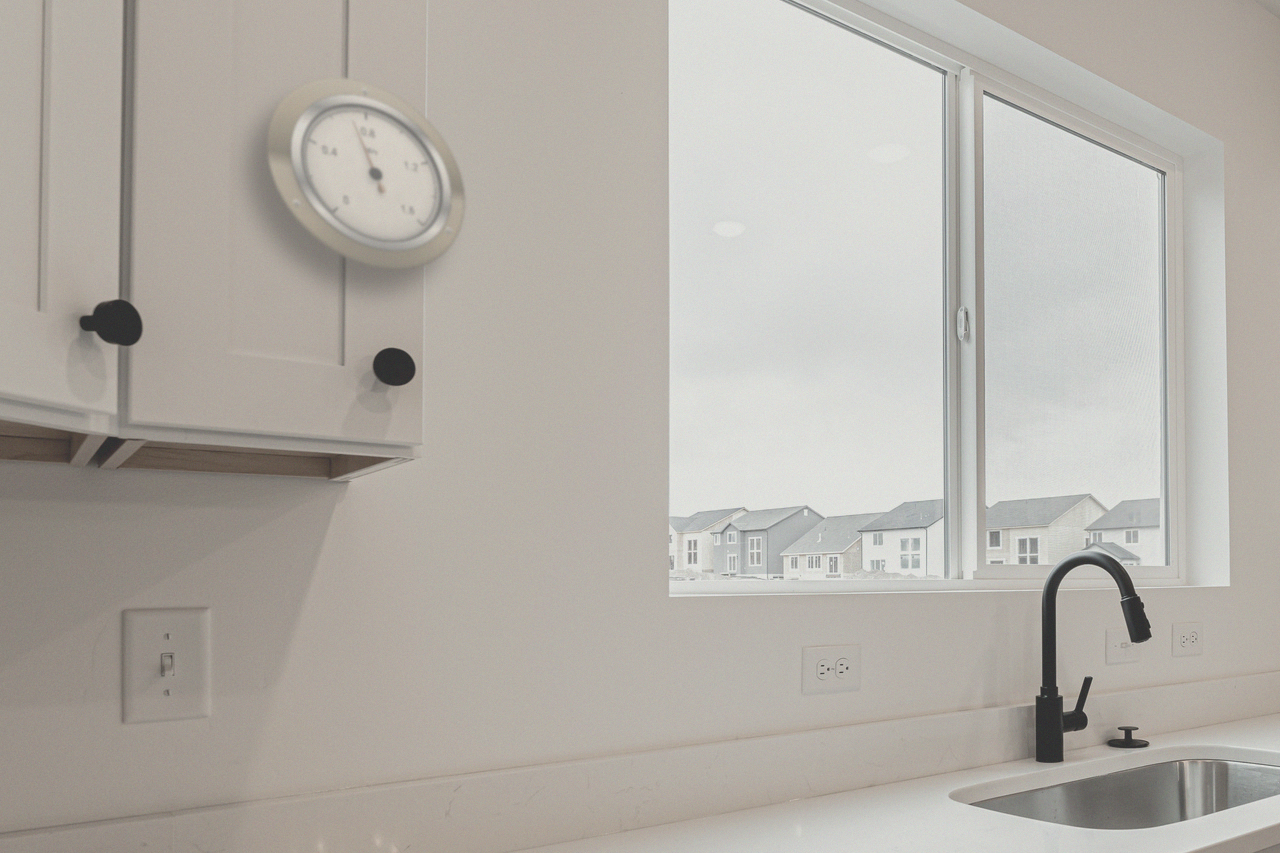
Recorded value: value=0.7 unit=MPa
